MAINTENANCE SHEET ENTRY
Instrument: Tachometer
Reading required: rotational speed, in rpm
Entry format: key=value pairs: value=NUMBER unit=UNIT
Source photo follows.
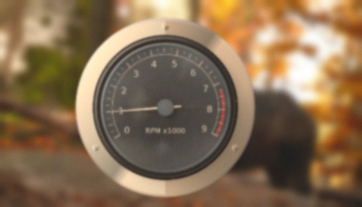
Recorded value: value=1000 unit=rpm
